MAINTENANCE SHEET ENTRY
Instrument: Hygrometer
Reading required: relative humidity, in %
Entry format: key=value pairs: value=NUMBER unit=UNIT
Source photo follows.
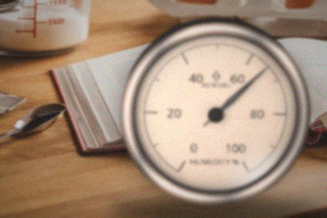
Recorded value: value=65 unit=%
